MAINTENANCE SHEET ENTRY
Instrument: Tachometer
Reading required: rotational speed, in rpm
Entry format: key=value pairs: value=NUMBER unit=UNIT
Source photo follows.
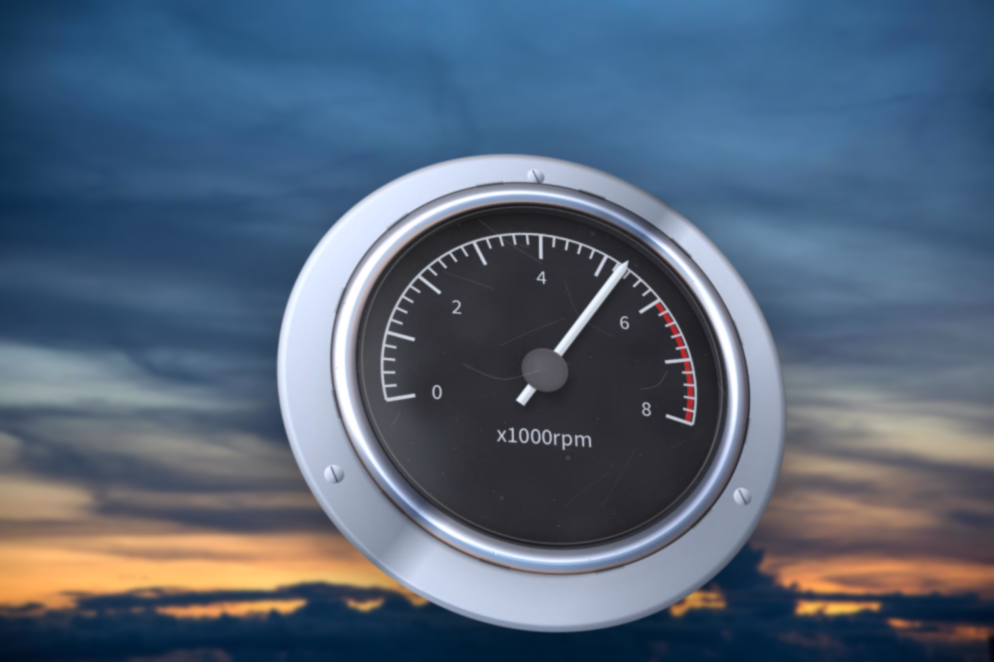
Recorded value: value=5300 unit=rpm
